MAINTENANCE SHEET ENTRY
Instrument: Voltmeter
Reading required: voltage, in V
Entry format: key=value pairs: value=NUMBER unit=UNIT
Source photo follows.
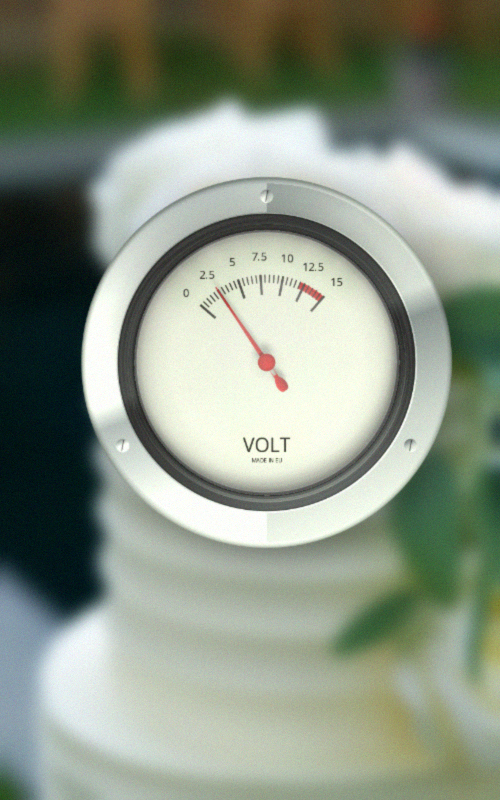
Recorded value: value=2.5 unit=V
